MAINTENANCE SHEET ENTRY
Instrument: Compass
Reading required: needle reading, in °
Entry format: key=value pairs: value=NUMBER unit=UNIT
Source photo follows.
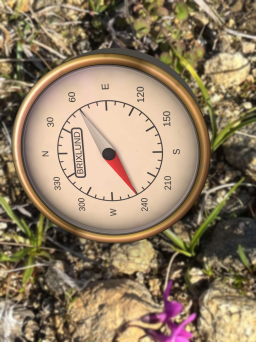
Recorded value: value=240 unit=°
